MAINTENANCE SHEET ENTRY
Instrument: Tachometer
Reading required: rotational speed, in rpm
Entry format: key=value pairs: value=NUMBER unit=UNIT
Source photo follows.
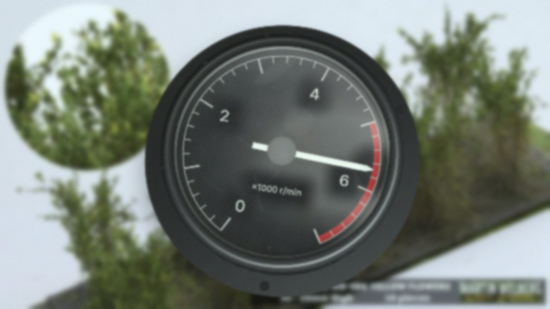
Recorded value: value=5700 unit=rpm
